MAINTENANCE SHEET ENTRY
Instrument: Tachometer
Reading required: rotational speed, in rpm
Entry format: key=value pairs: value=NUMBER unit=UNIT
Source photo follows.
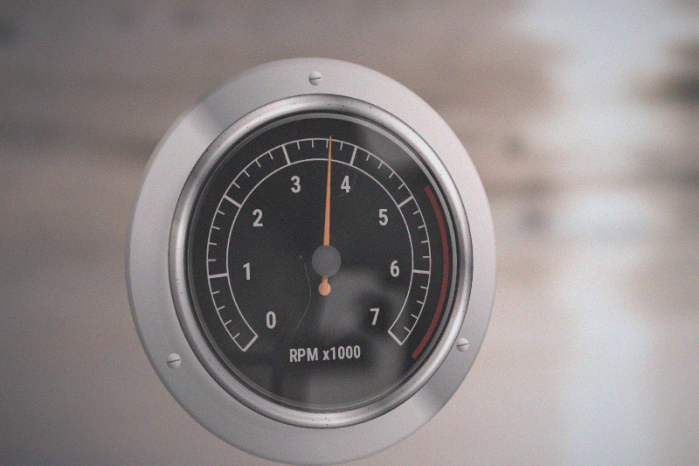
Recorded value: value=3600 unit=rpm
